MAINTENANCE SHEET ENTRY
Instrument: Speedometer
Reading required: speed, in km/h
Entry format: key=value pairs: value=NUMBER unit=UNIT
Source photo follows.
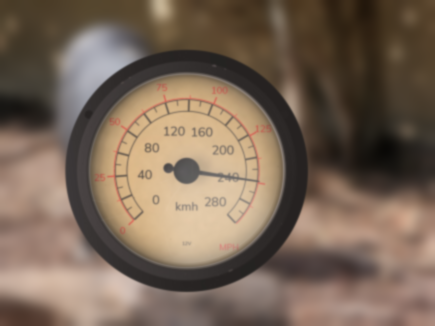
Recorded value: value=240 unit=km/h
